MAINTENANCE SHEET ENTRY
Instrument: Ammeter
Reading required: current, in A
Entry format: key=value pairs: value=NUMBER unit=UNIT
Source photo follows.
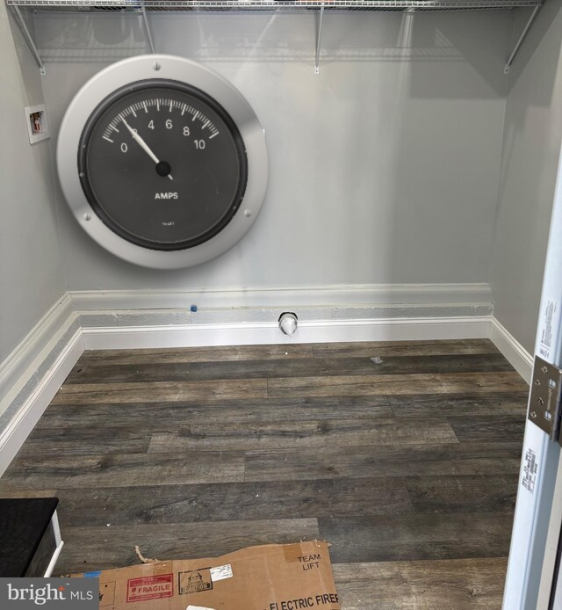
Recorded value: value=2 unit=A
